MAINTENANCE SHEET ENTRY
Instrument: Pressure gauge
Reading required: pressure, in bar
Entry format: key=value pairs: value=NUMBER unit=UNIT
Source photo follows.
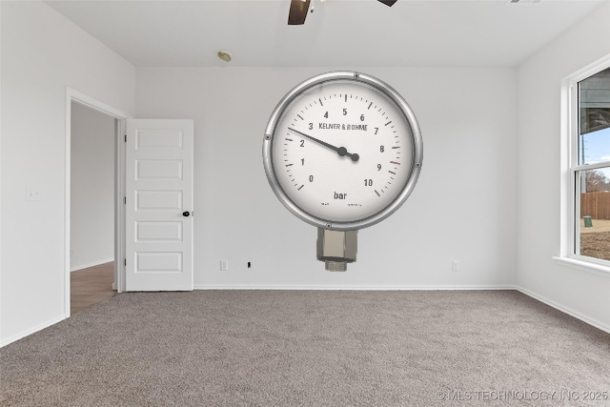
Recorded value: value=2.4 unit=bar
